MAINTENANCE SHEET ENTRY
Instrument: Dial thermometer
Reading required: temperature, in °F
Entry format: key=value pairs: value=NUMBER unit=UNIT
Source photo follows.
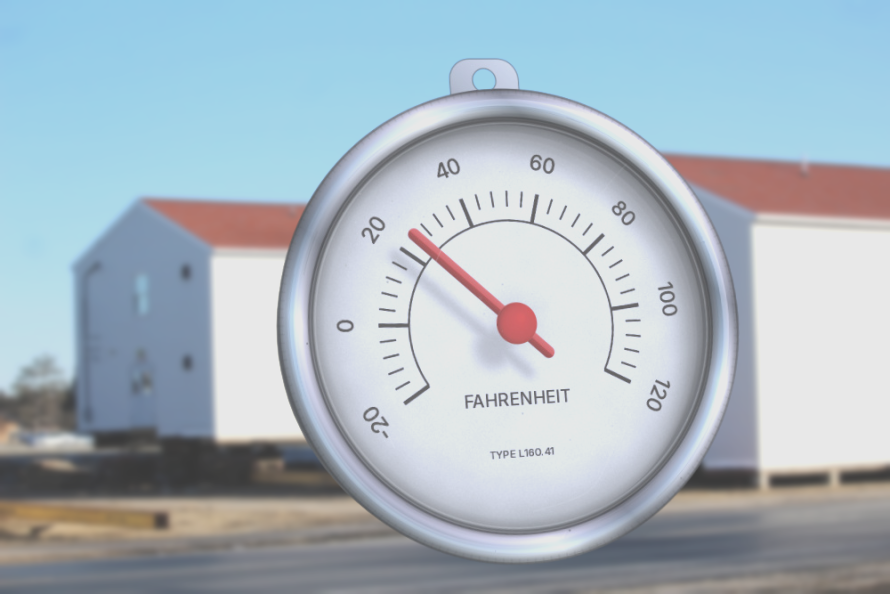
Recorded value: value=24 unit=°F
